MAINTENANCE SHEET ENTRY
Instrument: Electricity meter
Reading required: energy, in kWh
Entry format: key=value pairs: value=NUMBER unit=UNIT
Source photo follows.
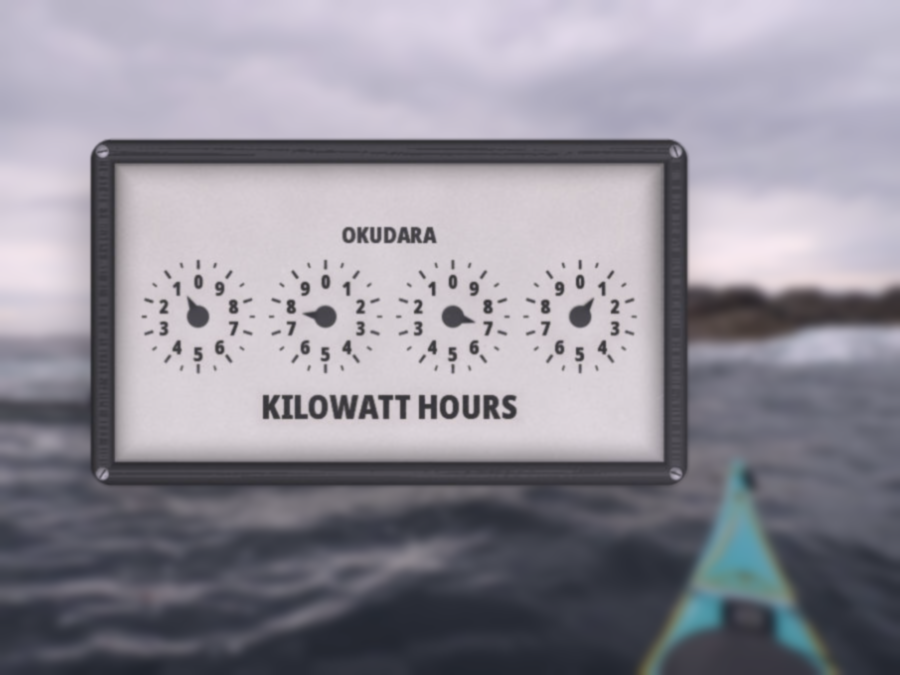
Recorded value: value=771 unit=kWh
